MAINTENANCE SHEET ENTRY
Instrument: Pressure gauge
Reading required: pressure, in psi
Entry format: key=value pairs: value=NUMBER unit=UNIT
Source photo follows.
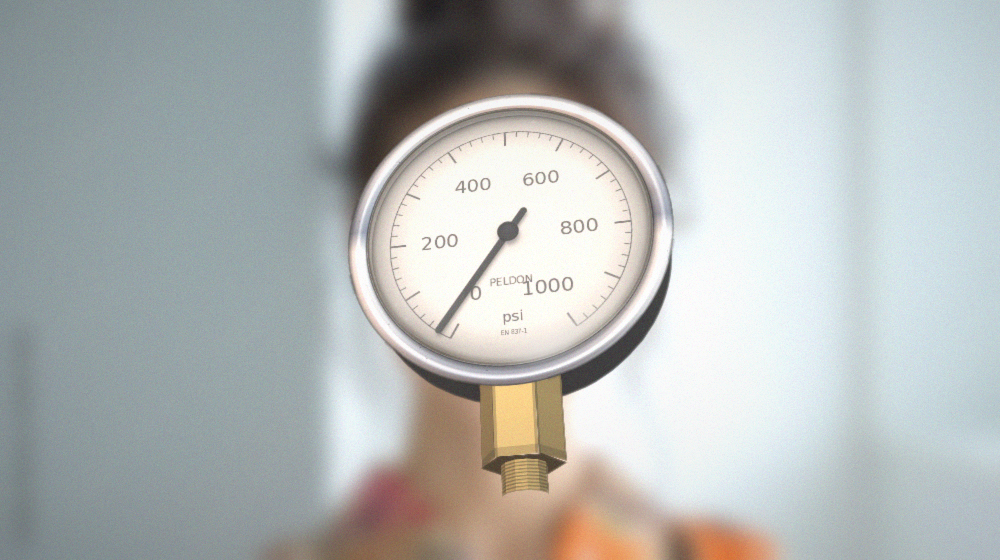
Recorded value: value=20 unit=psi
